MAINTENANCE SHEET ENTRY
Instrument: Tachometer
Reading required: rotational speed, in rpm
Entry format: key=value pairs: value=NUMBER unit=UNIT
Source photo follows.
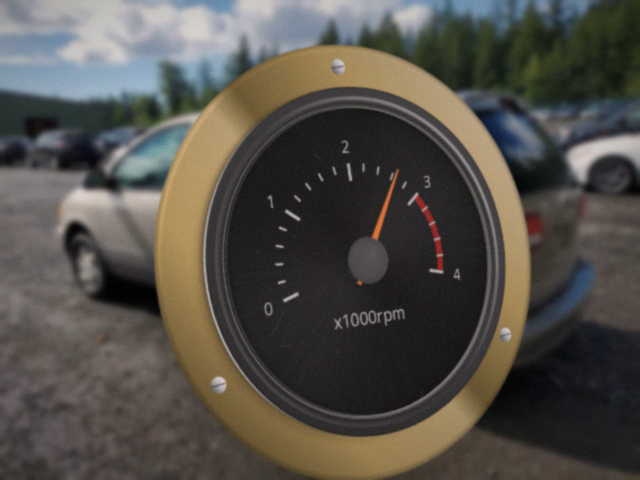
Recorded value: value=2600 unit=rpm
